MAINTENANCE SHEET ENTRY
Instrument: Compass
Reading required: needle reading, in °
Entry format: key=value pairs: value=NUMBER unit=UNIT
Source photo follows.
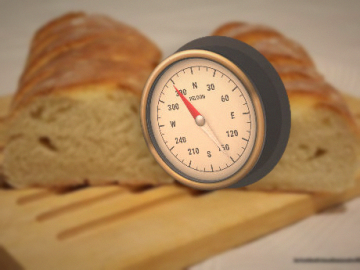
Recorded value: value=330 unit=°
